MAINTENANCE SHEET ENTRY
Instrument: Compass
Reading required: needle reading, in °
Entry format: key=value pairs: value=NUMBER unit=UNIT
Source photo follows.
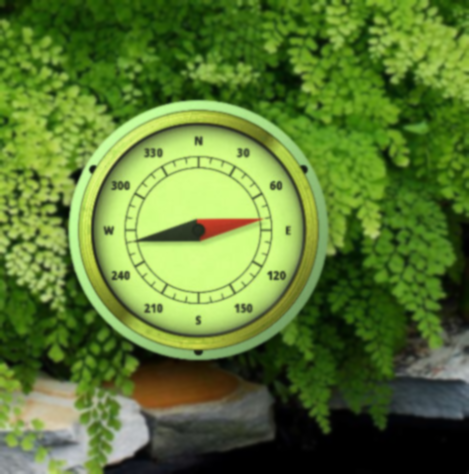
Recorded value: value=80 unit=°
